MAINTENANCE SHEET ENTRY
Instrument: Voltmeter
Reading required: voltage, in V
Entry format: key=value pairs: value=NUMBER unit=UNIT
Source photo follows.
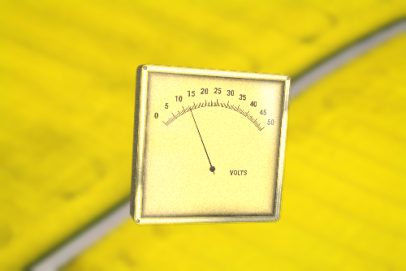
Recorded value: value=12.5 unit=V
